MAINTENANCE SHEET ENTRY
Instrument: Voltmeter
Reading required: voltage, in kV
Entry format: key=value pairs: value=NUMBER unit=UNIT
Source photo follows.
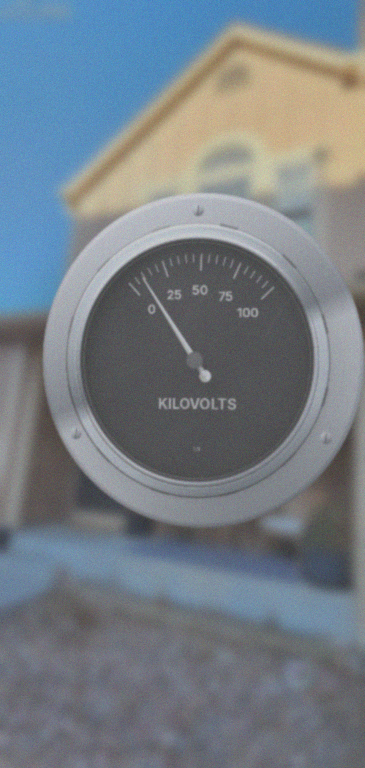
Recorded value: value=10 unit=kV
